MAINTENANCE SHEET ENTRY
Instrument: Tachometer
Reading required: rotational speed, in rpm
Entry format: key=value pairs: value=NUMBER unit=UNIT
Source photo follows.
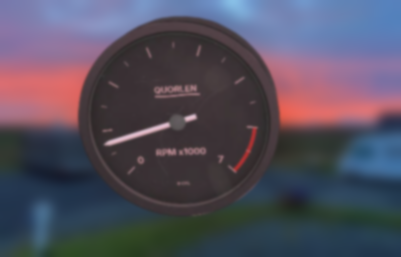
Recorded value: value=750 unit=rpm
